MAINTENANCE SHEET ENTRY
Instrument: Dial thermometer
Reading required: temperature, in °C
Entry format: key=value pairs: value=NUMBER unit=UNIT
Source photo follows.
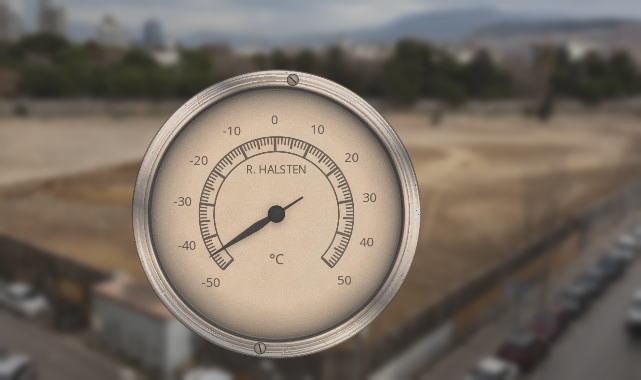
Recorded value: value=-45 unit=°C
